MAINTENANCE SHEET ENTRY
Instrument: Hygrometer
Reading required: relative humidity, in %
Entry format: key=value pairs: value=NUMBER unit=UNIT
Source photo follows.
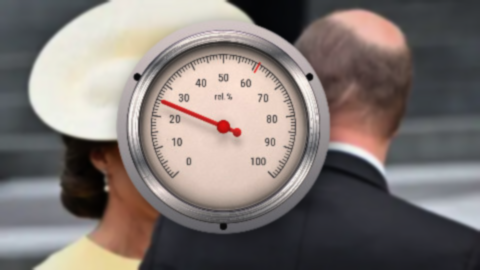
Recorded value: value=25 unit=%
